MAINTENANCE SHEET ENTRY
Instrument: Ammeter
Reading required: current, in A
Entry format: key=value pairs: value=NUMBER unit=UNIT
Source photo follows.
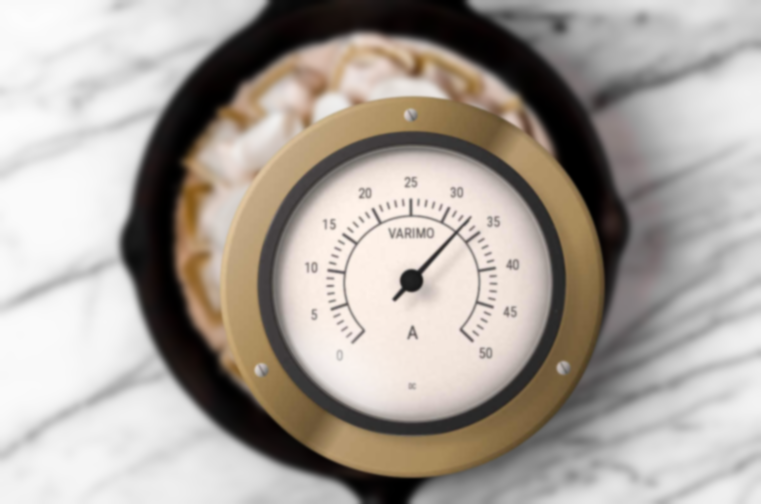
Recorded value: value=33 unit=A
